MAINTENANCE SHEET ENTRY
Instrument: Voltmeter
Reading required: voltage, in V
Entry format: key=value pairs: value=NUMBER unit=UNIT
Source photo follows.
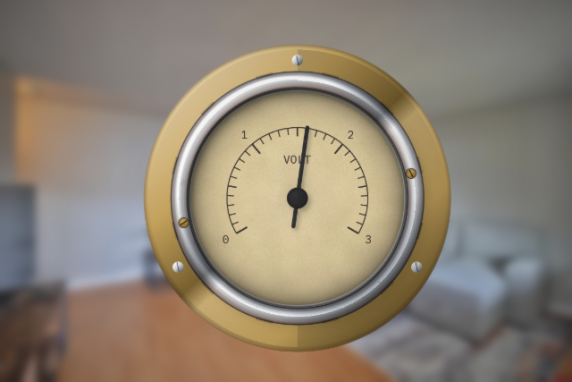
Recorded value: value=1.6 unit=V
